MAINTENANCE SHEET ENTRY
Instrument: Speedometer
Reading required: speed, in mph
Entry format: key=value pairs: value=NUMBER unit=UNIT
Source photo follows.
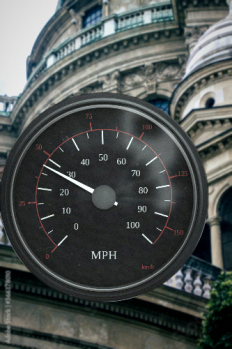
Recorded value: value=27.5 unit=mph
